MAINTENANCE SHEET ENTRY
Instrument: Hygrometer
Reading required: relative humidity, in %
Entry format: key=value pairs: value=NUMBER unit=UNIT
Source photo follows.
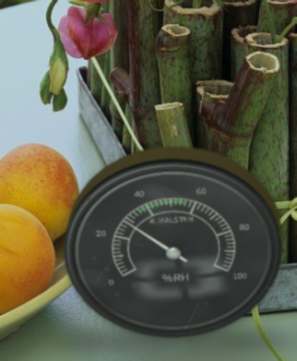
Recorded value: value=30 unit=%
